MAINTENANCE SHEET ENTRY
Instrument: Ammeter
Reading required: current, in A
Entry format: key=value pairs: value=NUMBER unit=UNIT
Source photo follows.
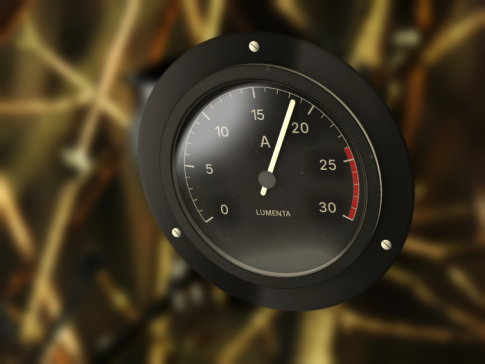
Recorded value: value=18.5 unit=A
